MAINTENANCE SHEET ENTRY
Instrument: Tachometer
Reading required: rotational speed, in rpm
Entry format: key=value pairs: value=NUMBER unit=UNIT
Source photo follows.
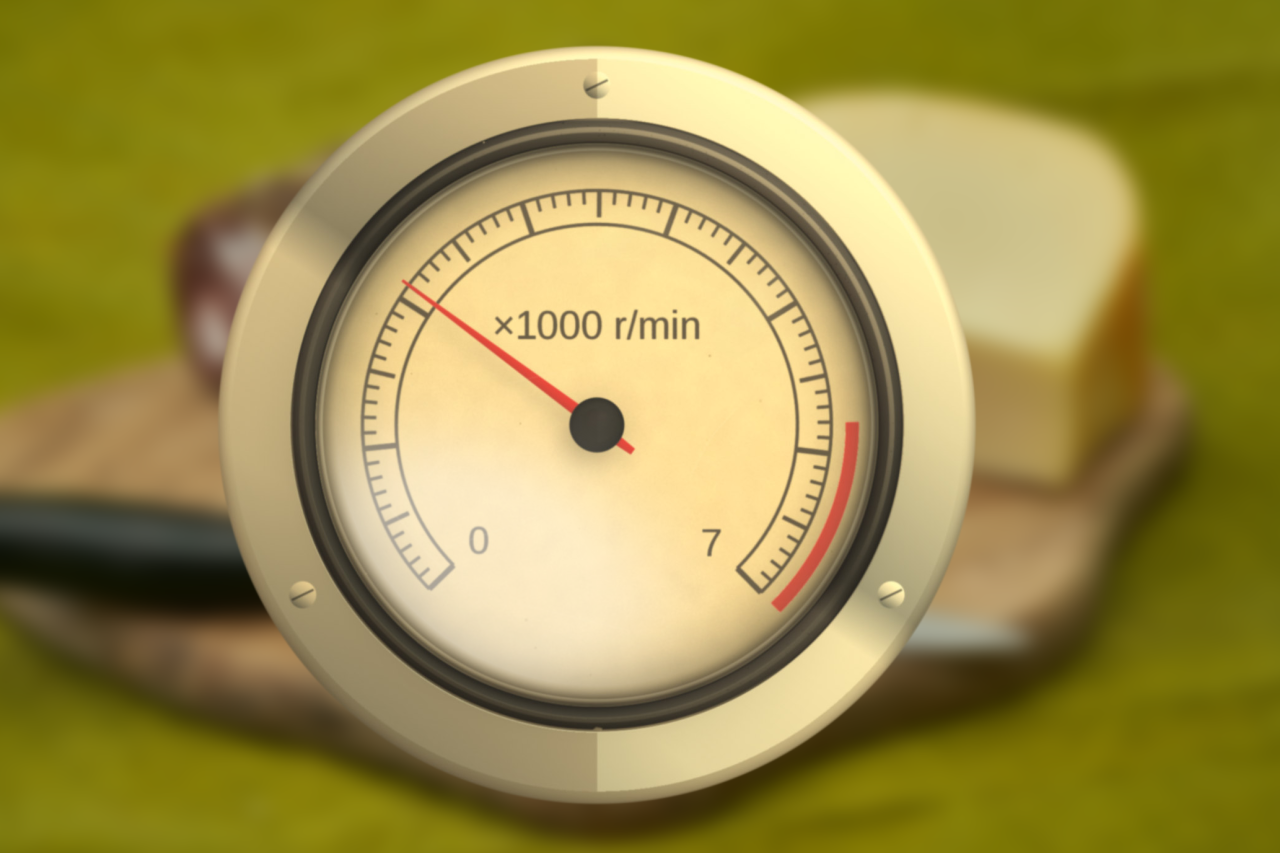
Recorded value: value=2100 unit=rpm
